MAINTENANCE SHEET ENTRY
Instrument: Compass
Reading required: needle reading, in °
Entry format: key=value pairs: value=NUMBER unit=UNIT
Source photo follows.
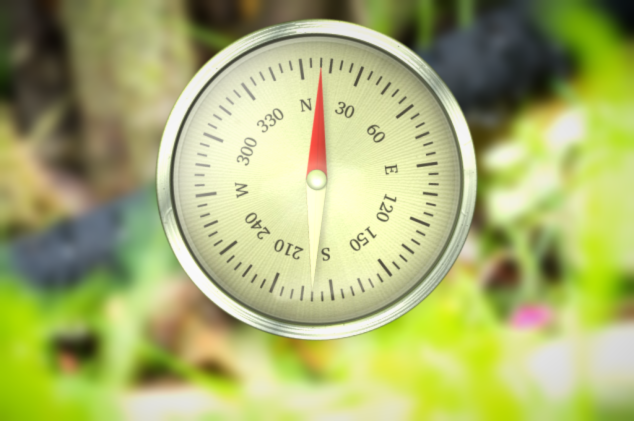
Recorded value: value=10 unit=°
